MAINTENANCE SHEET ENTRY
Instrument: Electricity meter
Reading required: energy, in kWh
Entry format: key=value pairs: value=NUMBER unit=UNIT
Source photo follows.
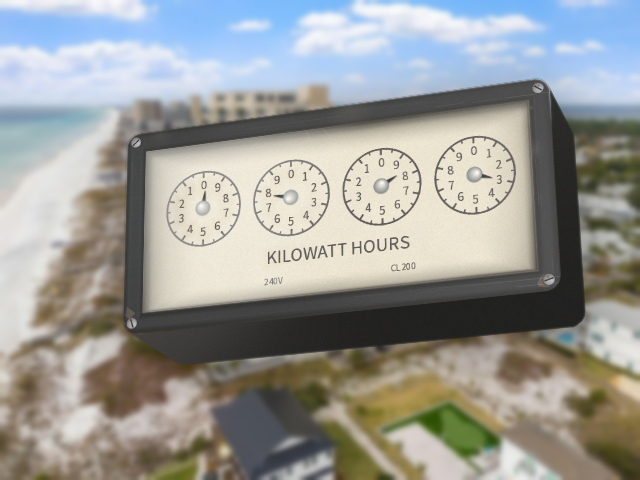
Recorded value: value=9783 unit=kWh
